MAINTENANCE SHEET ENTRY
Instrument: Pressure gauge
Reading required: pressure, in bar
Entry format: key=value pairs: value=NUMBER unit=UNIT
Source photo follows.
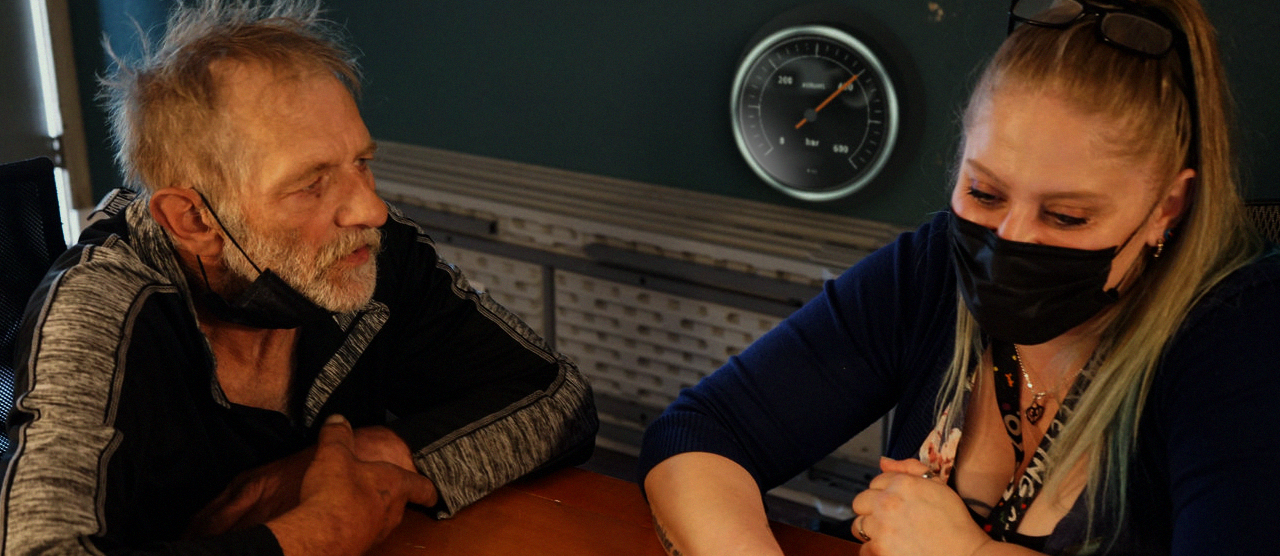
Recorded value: value=400 unit=bar
